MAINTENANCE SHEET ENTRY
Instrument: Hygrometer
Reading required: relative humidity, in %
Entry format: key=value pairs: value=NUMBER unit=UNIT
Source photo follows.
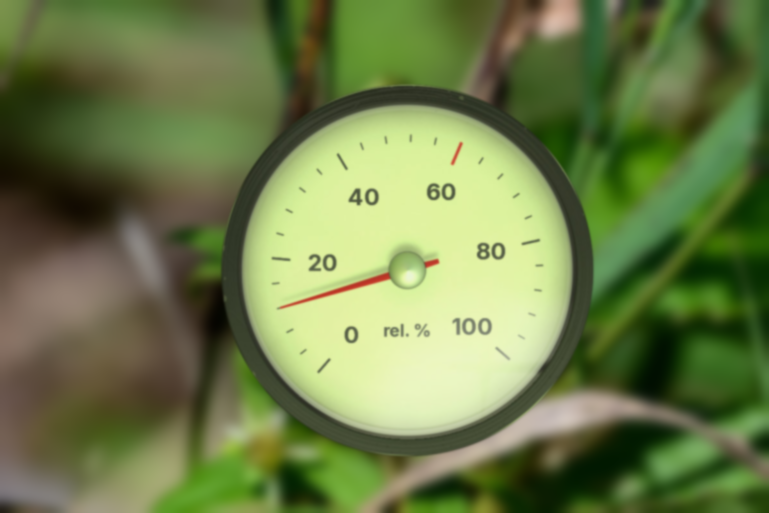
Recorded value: value=12 unit=%
